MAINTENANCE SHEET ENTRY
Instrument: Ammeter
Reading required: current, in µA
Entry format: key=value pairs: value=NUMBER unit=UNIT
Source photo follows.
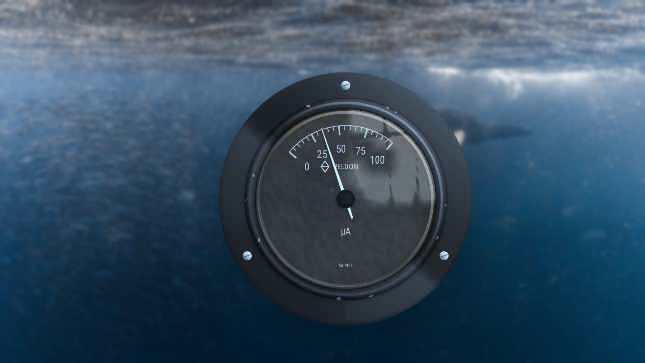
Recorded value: value=35 unit=µA
